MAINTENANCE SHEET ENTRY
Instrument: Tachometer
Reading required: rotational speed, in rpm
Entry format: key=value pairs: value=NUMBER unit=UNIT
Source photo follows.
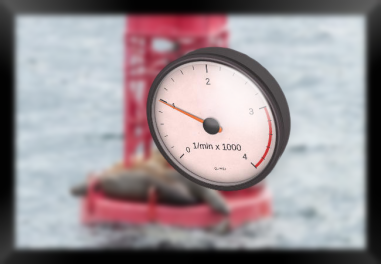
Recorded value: value=1000 unit=rpm
